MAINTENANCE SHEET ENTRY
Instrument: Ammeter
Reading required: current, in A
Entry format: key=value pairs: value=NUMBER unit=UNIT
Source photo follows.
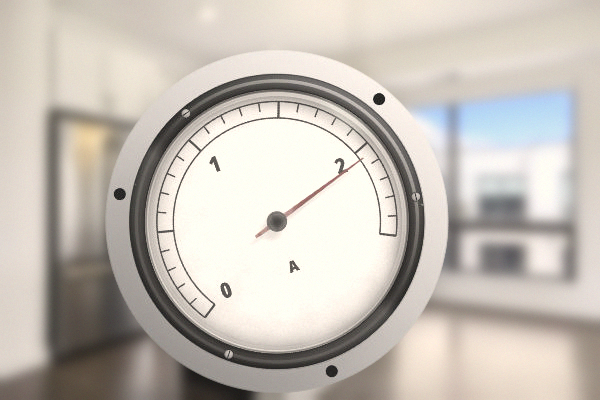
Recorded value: value=2.05 unit=A
